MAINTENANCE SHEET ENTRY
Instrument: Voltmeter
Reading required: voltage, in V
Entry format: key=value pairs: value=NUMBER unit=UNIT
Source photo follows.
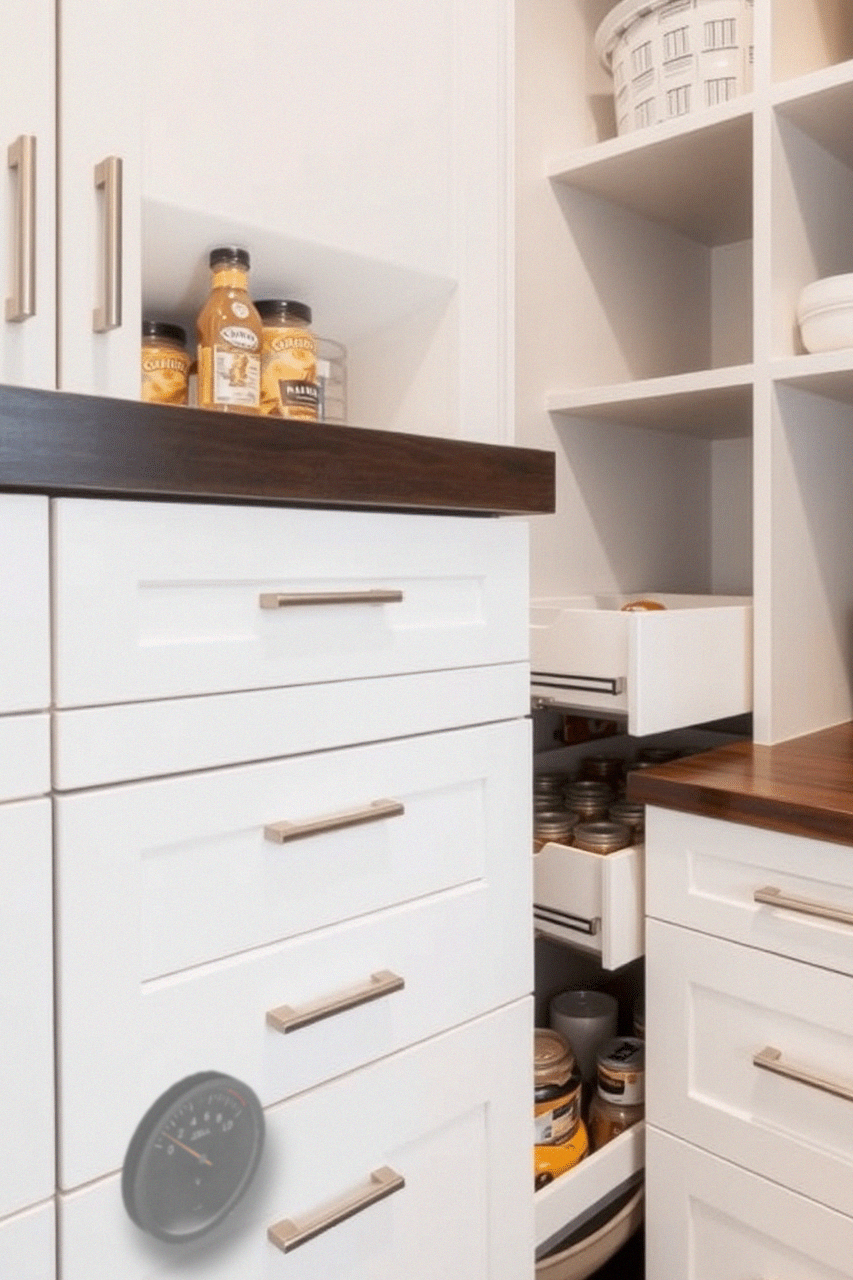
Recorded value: value=1 unit=V
